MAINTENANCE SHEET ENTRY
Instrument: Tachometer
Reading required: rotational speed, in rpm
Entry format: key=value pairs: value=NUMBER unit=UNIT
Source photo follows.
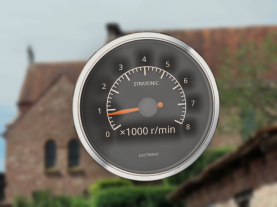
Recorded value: value=800 unit=rpm
